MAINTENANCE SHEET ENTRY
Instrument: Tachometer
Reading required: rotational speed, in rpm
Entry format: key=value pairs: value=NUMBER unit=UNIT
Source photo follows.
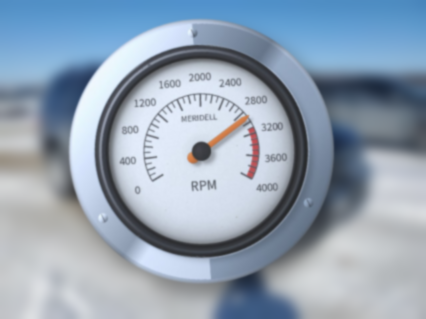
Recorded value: value=2900 unit=rpm
